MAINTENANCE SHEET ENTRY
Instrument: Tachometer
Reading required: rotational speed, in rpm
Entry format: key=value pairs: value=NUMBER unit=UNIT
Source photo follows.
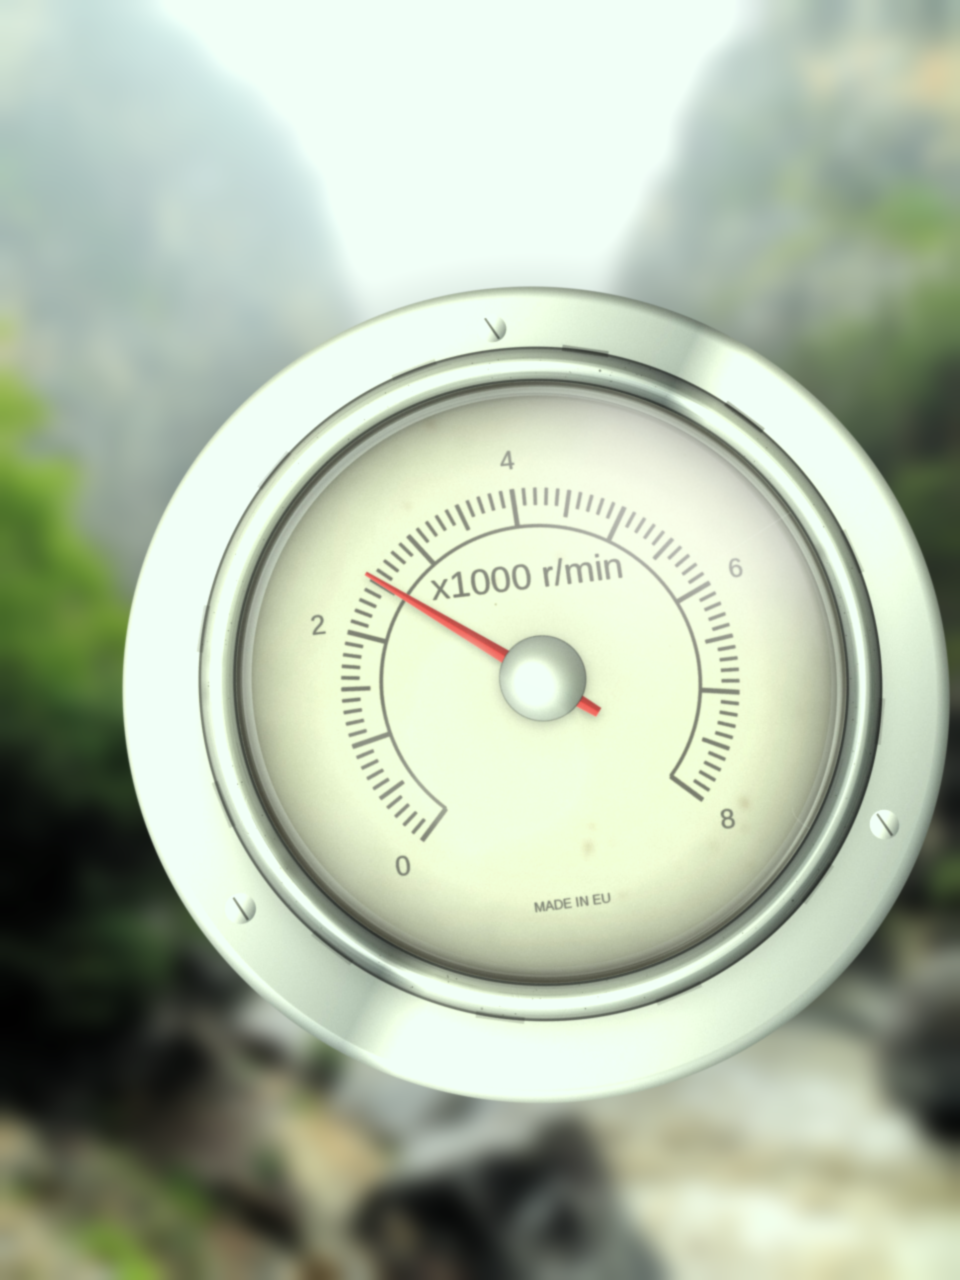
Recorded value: value=2500 unit=rpm
